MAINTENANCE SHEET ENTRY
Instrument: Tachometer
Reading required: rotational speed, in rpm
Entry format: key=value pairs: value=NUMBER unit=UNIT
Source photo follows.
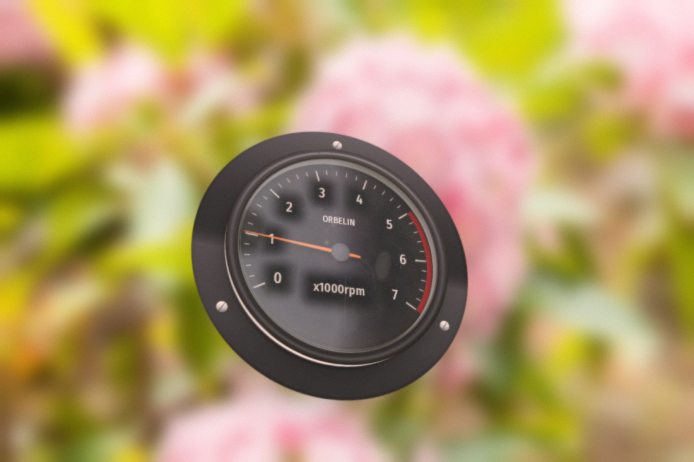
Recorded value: value=1000 unit=rpm
